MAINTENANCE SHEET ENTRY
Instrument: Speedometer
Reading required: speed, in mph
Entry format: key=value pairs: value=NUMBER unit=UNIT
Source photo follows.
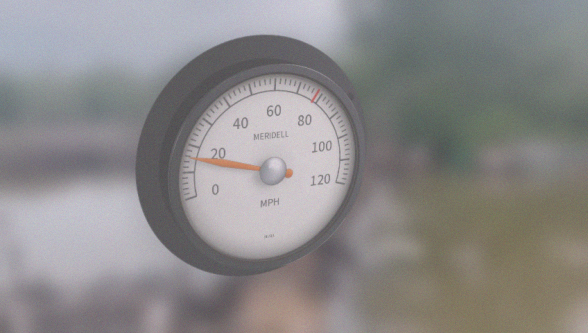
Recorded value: value=16 unit=mph
